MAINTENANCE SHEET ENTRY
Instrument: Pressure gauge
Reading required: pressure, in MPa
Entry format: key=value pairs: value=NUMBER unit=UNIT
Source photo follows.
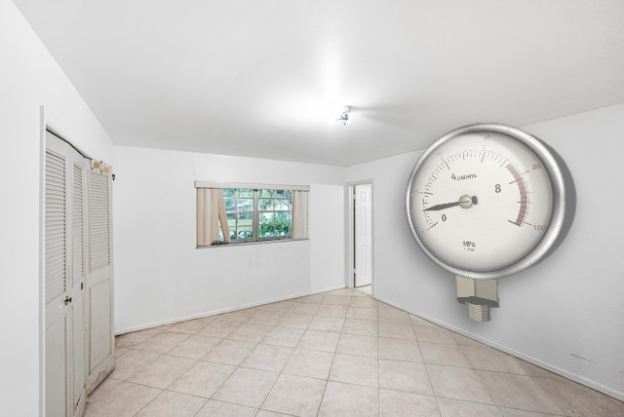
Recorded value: value=1 unit=MPa
